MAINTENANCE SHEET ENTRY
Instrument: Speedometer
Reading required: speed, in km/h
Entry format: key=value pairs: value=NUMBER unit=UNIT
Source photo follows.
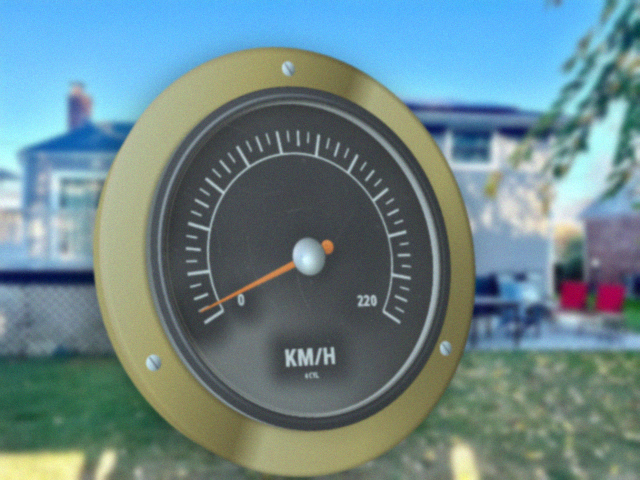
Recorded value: value=5 unit=km/h
